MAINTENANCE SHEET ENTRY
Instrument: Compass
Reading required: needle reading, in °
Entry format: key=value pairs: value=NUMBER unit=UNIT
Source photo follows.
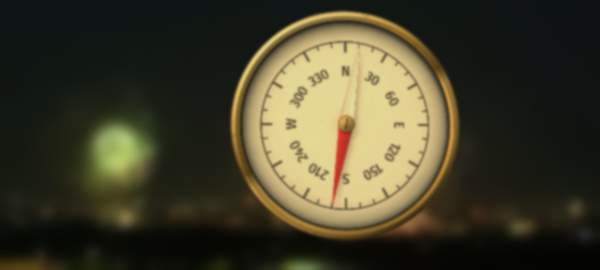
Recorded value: value=190 unit=°
